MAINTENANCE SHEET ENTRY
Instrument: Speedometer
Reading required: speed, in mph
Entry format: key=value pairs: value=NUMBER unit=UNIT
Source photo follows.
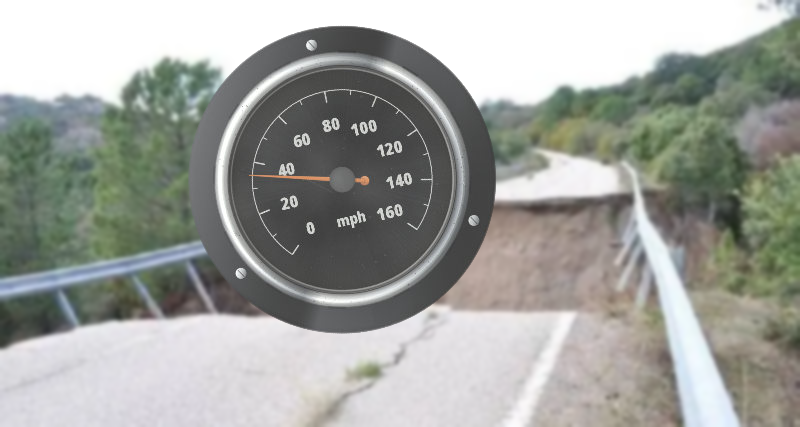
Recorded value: value=35 unit=mph
